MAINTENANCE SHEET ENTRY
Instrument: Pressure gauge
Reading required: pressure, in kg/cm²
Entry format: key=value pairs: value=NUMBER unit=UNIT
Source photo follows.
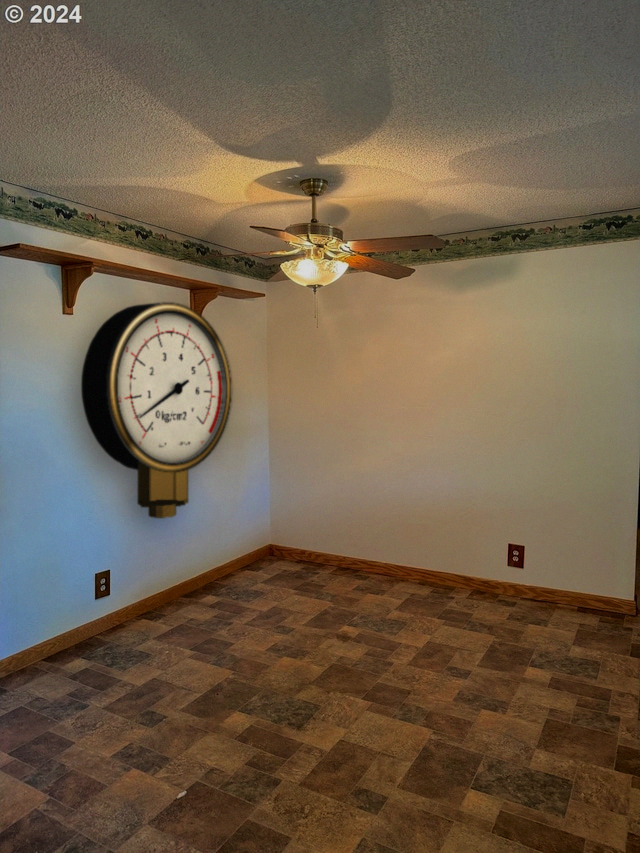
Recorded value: value=0.5 unit=kg/cm²
